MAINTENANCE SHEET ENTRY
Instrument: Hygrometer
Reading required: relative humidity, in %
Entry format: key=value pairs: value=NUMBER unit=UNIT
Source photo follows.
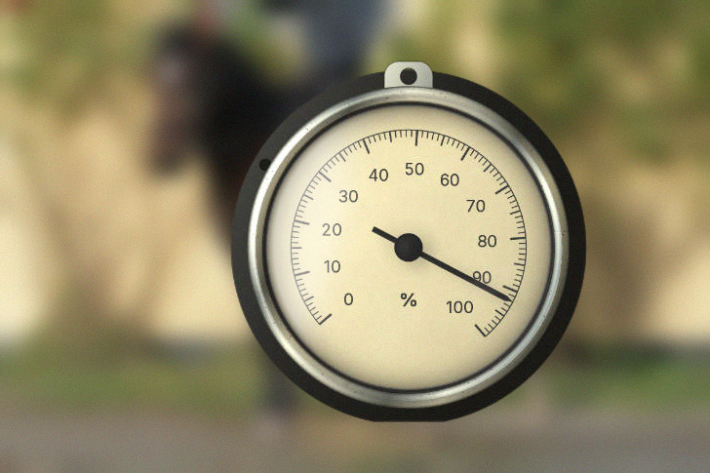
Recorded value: value=92 unit=%
